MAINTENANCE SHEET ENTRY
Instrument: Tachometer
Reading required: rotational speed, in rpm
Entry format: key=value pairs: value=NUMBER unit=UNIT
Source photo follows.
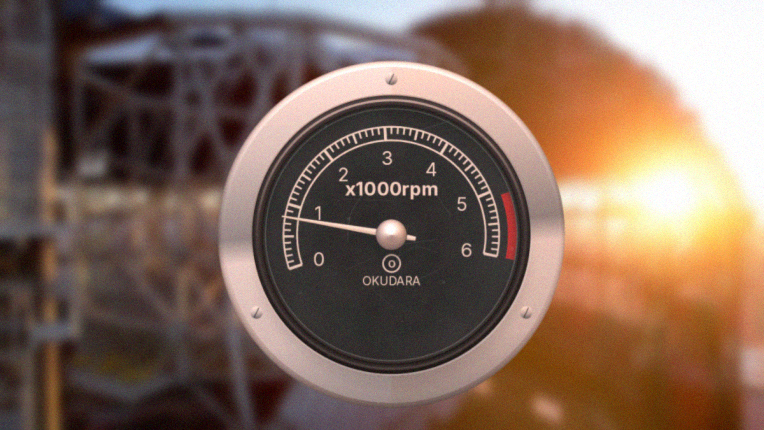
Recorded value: value=800 unit=rpm
